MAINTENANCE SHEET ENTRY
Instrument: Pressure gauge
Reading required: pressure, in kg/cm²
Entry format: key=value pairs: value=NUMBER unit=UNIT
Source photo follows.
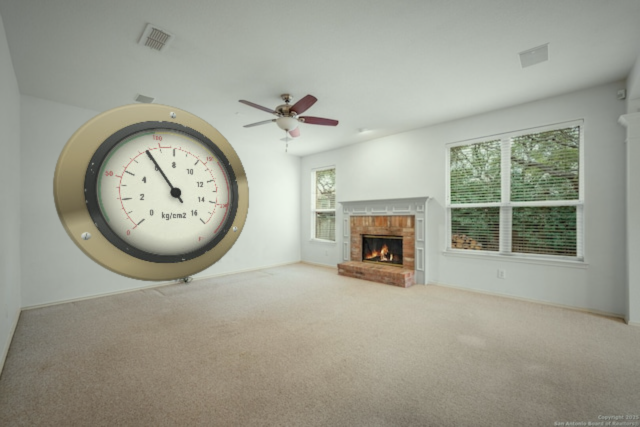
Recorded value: value=6 unit=kg/cm²
